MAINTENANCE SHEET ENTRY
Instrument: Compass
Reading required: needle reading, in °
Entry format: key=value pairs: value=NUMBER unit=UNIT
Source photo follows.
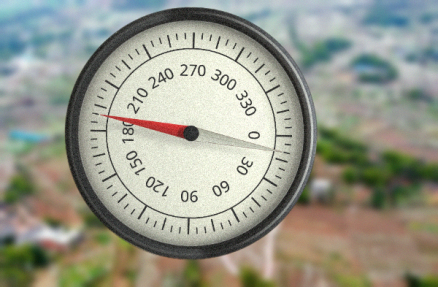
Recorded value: value=190 unit=°
